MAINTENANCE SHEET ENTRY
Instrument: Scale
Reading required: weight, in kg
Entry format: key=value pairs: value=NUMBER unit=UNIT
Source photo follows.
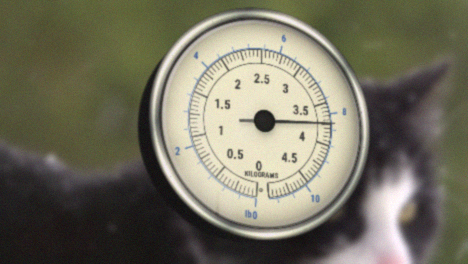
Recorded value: value=3.75 unit=kg
